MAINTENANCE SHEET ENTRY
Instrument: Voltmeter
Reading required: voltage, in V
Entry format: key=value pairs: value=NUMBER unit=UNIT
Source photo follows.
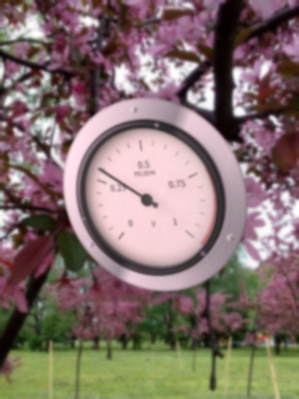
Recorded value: value=0.3 unit=V
